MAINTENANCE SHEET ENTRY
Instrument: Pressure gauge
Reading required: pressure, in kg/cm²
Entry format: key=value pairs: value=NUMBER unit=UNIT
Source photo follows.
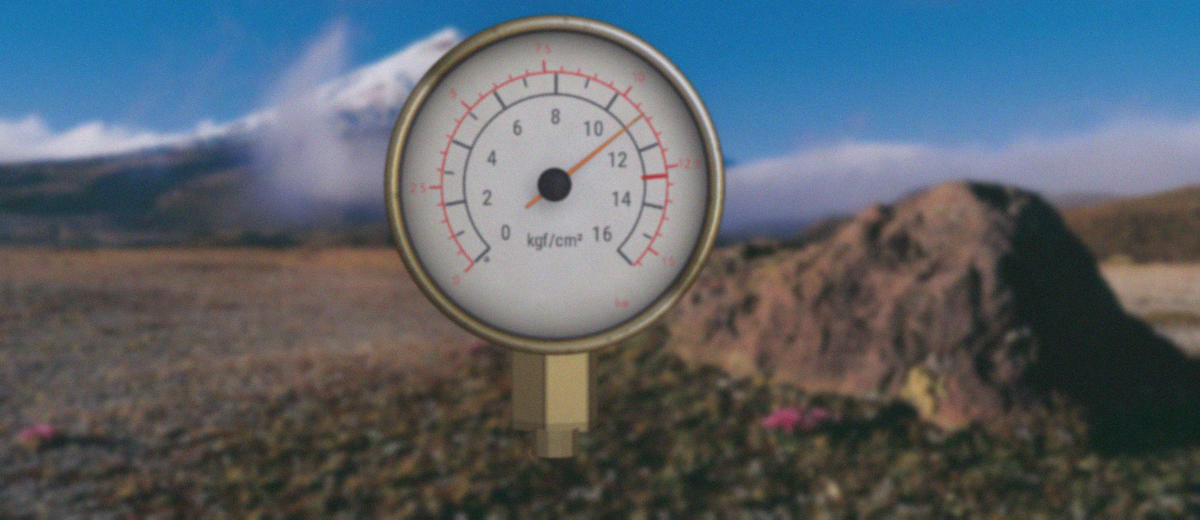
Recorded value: value=11 unit=kg/cm²
